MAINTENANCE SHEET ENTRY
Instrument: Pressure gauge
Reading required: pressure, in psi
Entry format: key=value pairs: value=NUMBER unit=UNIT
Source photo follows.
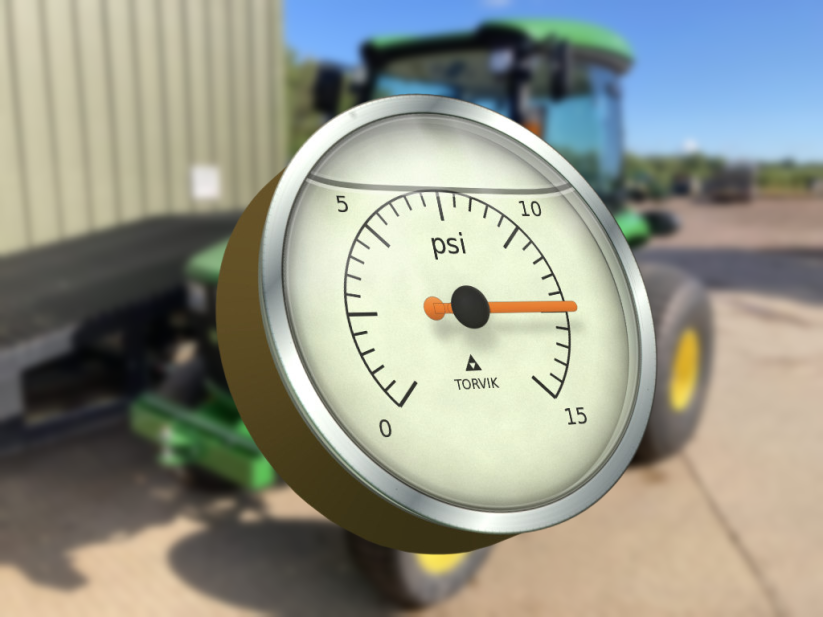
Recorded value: value=12.5 unit=psi
